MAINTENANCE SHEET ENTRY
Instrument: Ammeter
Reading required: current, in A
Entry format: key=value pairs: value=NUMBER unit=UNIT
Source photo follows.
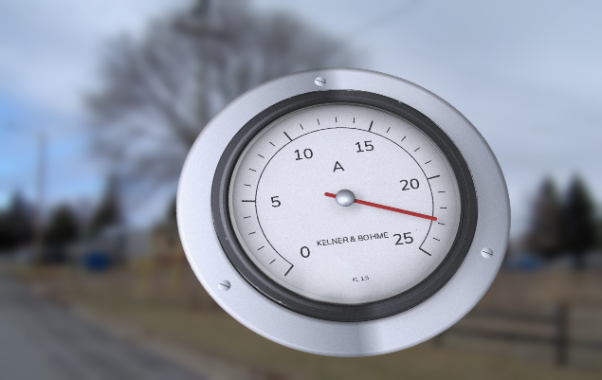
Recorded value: value=23 unit=A
